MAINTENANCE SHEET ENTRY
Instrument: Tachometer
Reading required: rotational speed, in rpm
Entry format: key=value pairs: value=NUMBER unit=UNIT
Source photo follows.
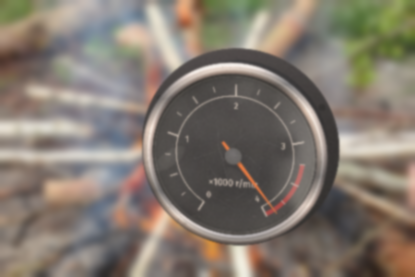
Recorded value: value=3875 unit=rpm
